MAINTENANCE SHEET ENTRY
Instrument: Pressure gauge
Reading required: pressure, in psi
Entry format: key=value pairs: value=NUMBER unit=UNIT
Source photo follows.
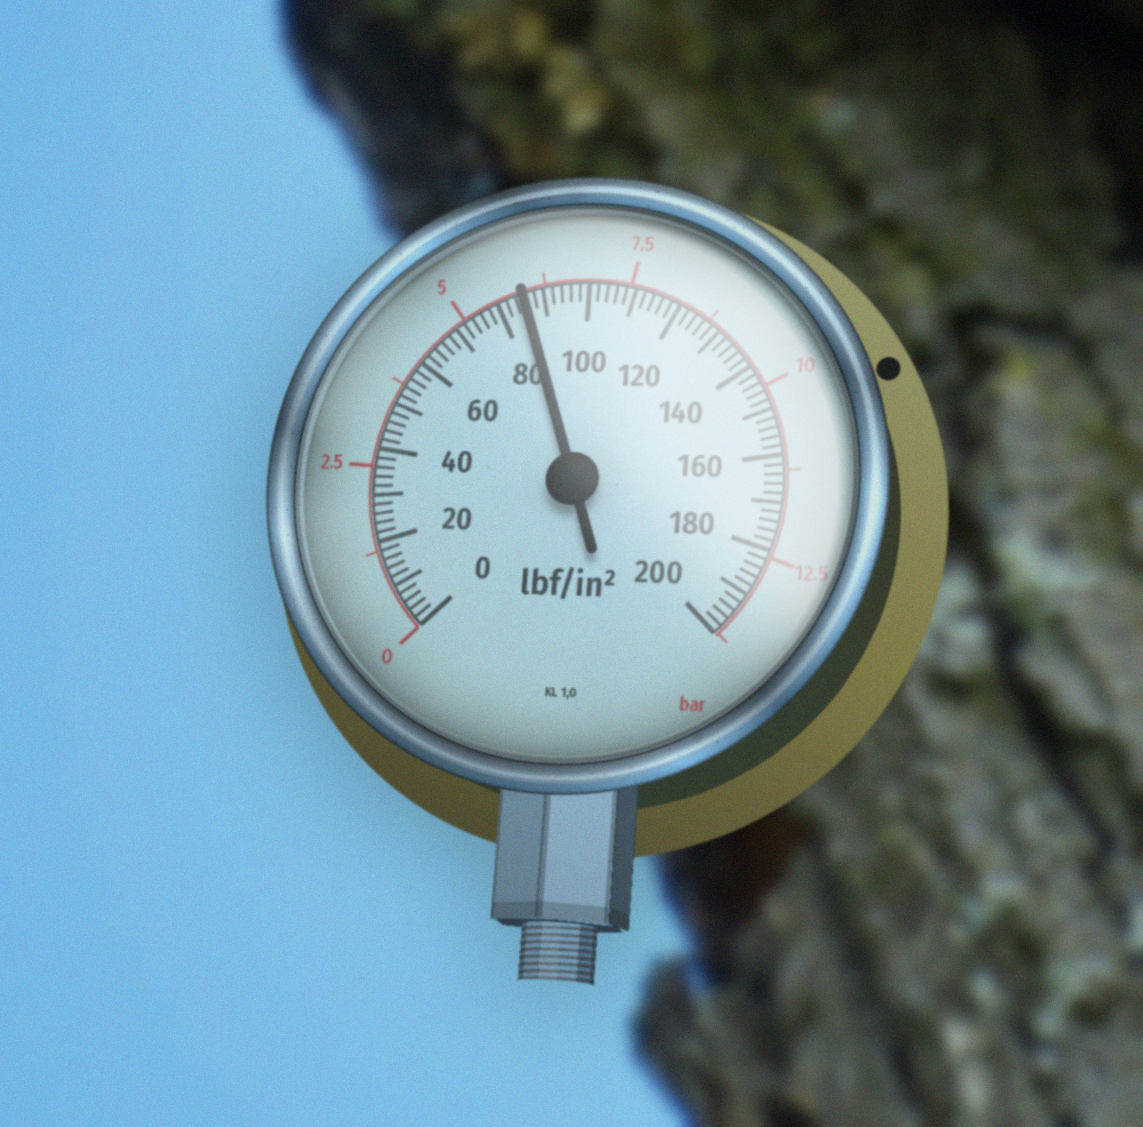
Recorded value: value=86 unit=psi
